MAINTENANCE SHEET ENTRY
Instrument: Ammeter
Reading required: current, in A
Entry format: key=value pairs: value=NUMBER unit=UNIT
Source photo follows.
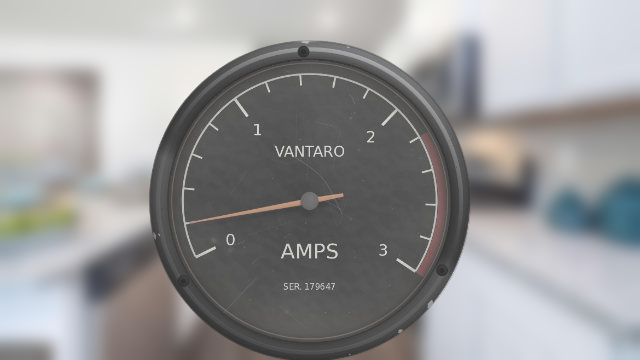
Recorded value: value=0.2 unit=A
